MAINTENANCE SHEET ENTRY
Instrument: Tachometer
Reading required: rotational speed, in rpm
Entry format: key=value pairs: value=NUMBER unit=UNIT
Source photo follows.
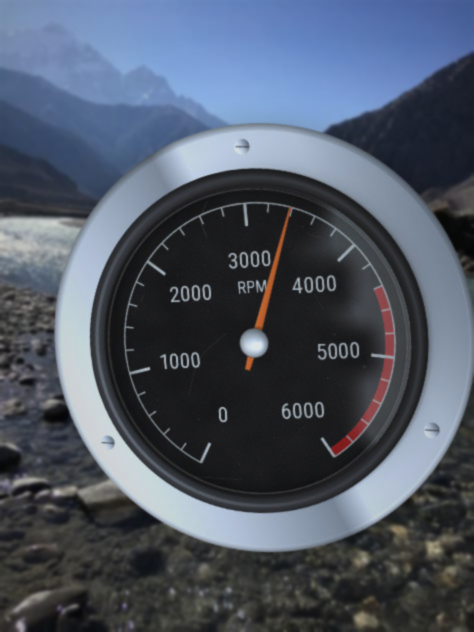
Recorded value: value=3400 unit=rpm
